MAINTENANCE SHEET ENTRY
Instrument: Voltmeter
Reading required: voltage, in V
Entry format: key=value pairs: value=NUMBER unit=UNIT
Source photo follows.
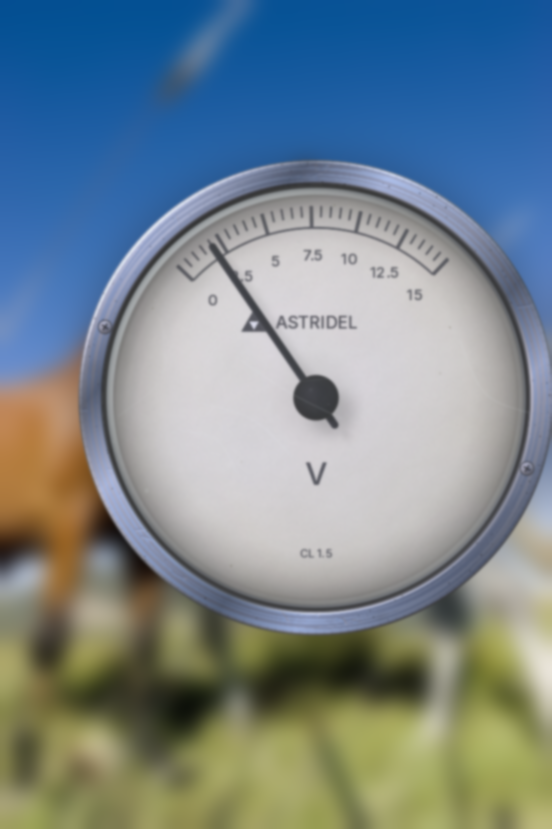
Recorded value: value=2 unit=V
